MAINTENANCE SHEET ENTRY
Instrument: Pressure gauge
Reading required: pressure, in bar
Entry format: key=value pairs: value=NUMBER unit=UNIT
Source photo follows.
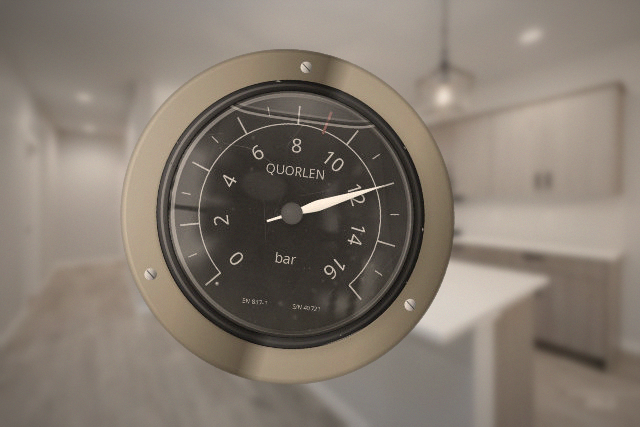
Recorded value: value=12 unit=bar
